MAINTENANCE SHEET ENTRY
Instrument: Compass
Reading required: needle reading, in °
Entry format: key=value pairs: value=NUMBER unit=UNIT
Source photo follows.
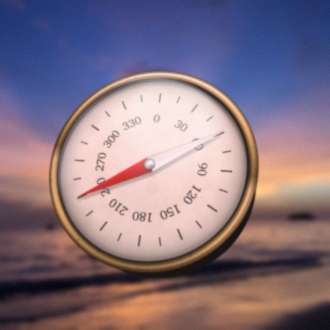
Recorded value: value=240 unit=°
